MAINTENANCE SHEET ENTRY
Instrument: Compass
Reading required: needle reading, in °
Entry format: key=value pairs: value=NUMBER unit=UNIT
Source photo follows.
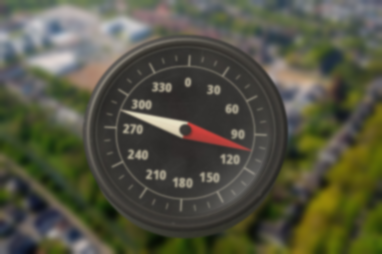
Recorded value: value=105 unit=°
